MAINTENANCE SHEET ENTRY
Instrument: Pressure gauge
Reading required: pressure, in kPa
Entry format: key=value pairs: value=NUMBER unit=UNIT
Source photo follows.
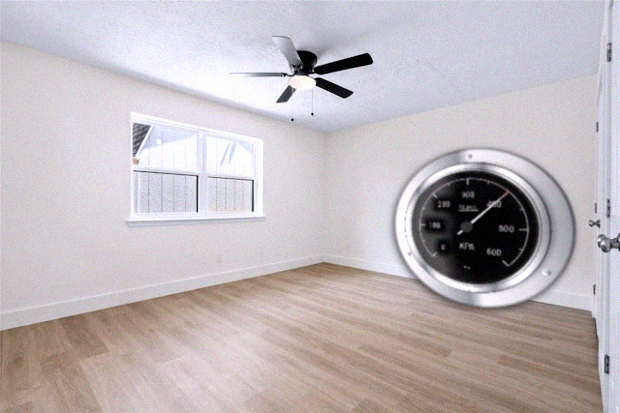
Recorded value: value=400 unit=kPa
